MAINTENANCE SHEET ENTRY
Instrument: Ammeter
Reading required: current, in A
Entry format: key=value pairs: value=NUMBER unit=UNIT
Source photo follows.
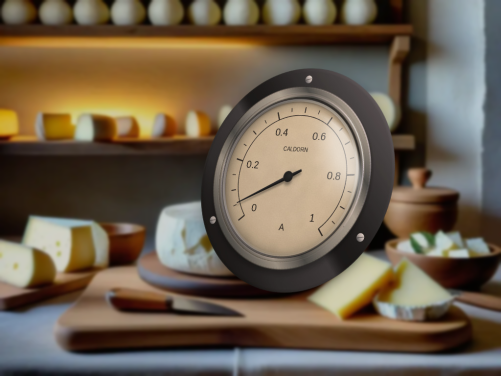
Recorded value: value=0.05 unit=A
